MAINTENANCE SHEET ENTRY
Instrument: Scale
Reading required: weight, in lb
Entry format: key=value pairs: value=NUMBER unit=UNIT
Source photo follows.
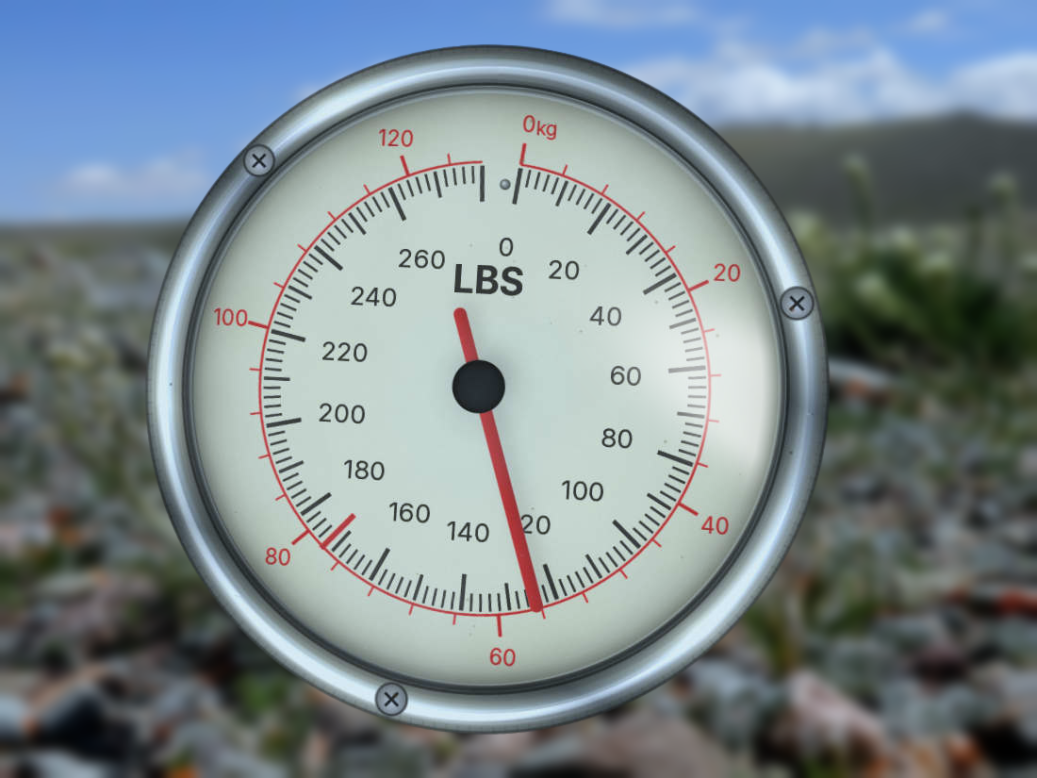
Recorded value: value=124 unit=lb
